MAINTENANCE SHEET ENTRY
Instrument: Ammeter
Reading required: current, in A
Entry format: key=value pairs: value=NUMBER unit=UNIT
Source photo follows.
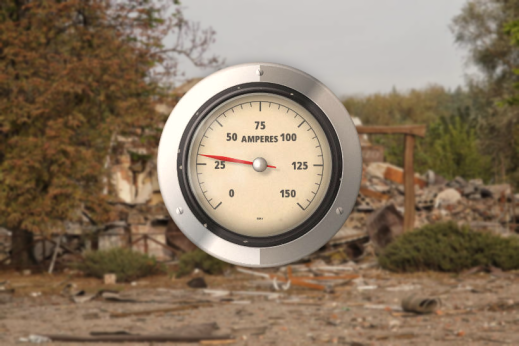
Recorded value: value=30 unit=A
